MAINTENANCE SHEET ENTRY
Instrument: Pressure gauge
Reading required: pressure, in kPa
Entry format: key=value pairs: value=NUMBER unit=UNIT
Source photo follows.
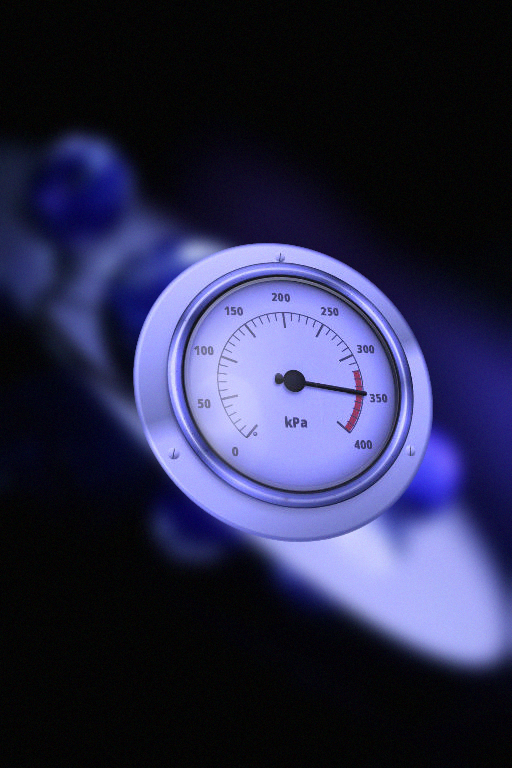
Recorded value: value=350 unit=kPa
